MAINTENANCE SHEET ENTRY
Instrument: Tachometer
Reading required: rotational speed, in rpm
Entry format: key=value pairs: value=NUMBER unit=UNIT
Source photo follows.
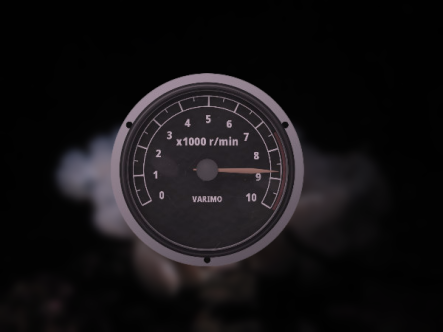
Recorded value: value=8750 unit=rpm
